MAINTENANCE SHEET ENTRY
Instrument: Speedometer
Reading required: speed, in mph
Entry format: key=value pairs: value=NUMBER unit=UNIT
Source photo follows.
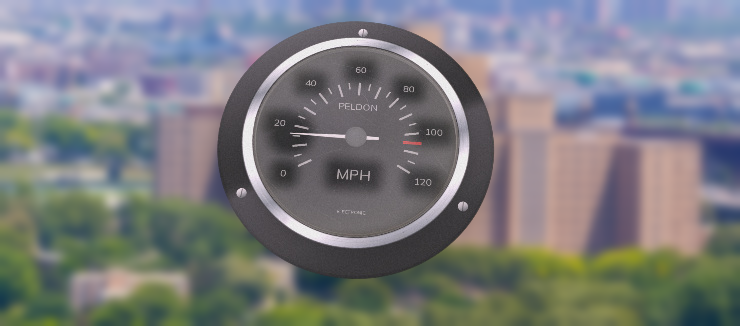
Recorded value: value=15 unit=mph
